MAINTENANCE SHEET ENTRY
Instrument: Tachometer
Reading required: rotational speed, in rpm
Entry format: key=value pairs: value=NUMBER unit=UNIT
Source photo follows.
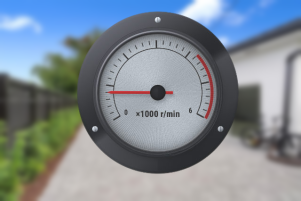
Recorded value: value=800 unit=rpm
